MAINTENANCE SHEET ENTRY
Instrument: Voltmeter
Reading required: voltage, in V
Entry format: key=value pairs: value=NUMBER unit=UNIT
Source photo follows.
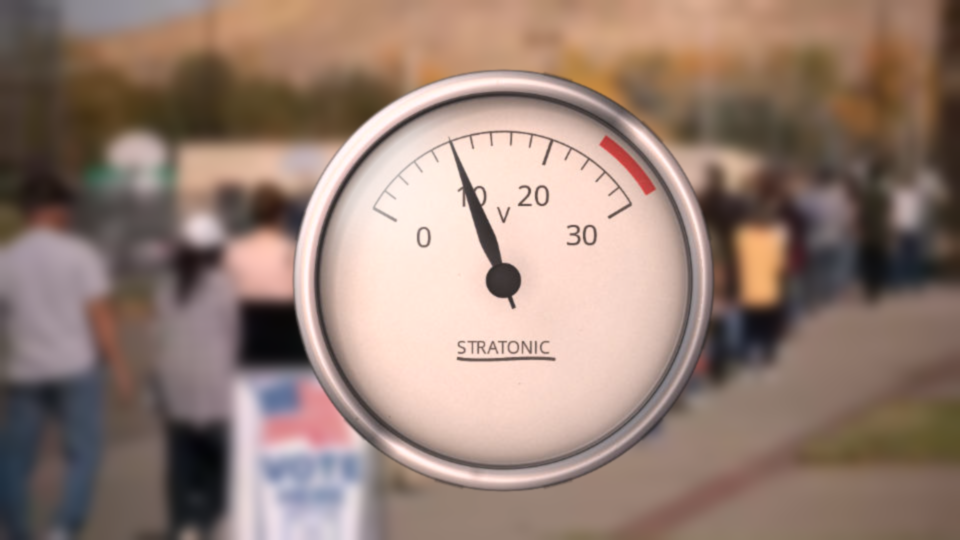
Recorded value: value=10 unit=V
